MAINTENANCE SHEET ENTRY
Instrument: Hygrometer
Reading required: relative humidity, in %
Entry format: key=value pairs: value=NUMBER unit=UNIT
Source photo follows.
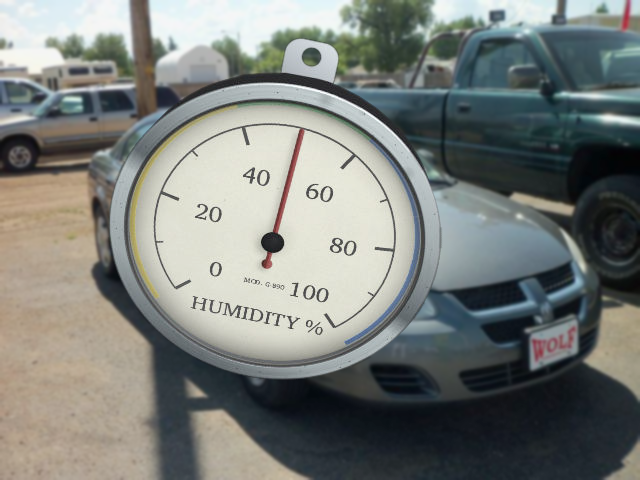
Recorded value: value=50 unit=%
